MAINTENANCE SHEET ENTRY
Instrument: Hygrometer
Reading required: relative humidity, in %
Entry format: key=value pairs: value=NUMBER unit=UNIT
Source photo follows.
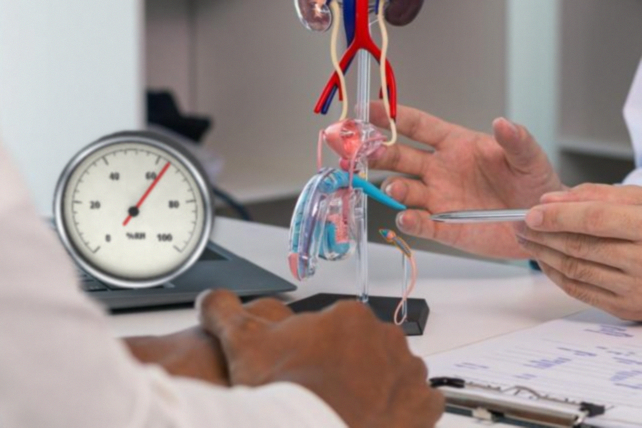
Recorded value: value=64 unit=%
